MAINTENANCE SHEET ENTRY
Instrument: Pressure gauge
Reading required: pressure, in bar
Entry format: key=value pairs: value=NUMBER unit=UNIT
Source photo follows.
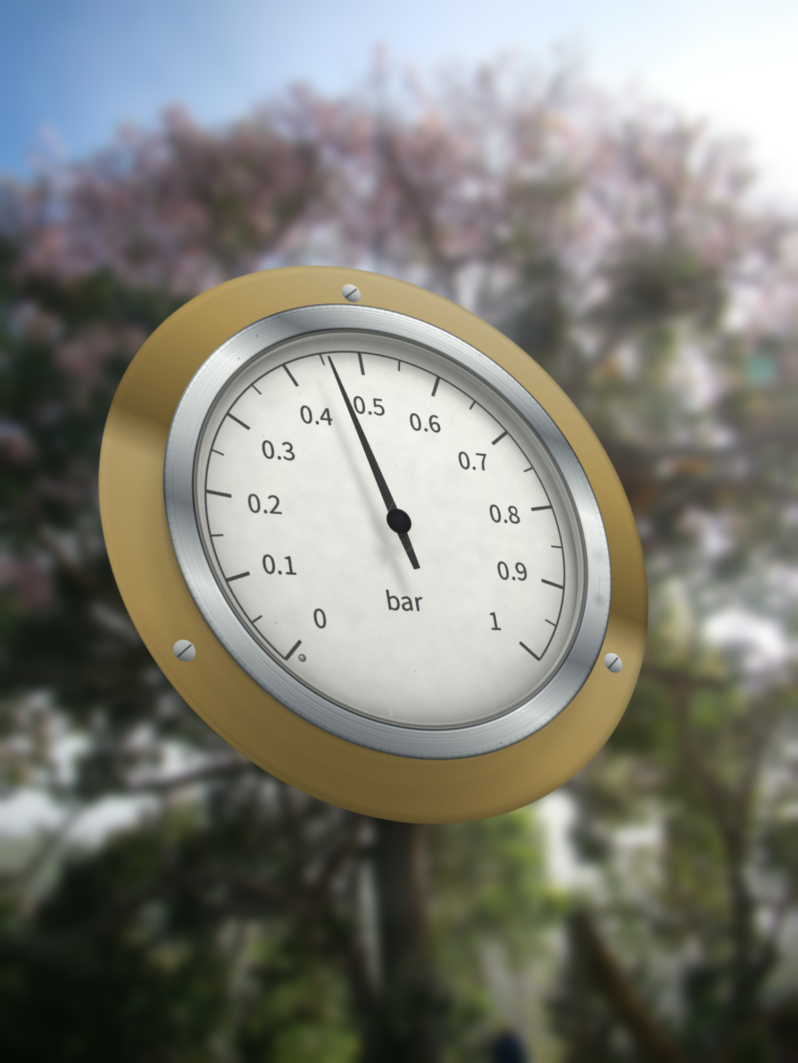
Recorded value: value=0.45 unit=bar
